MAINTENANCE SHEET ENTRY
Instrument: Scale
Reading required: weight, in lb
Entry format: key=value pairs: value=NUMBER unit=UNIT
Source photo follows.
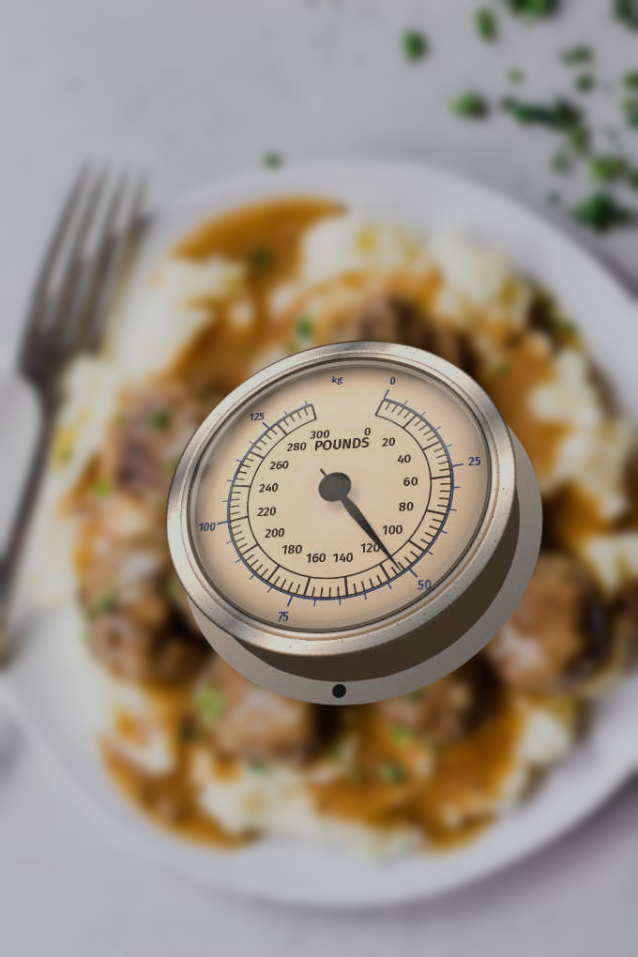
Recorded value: value=114 unit=lb
